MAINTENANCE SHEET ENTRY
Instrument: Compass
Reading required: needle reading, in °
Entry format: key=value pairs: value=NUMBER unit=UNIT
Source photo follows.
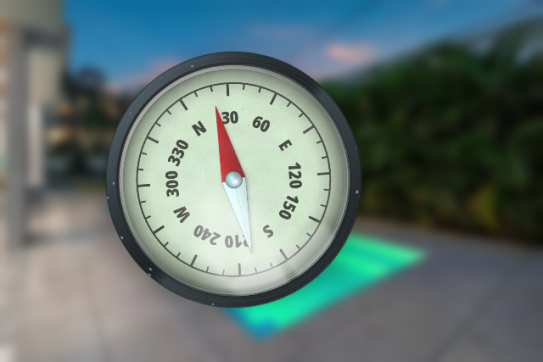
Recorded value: value=20 unit=°
